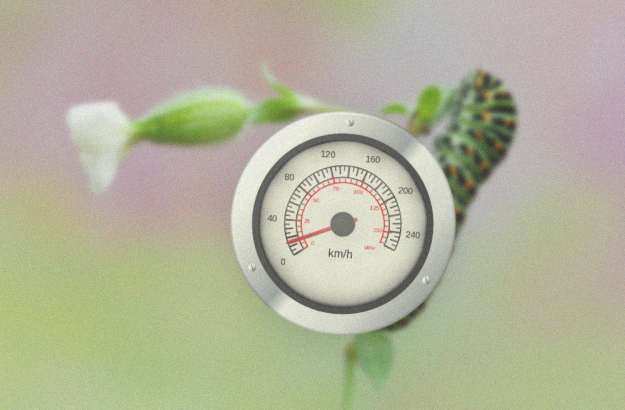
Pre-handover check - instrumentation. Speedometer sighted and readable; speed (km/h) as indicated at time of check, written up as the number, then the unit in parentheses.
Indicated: 15 (km/h)
